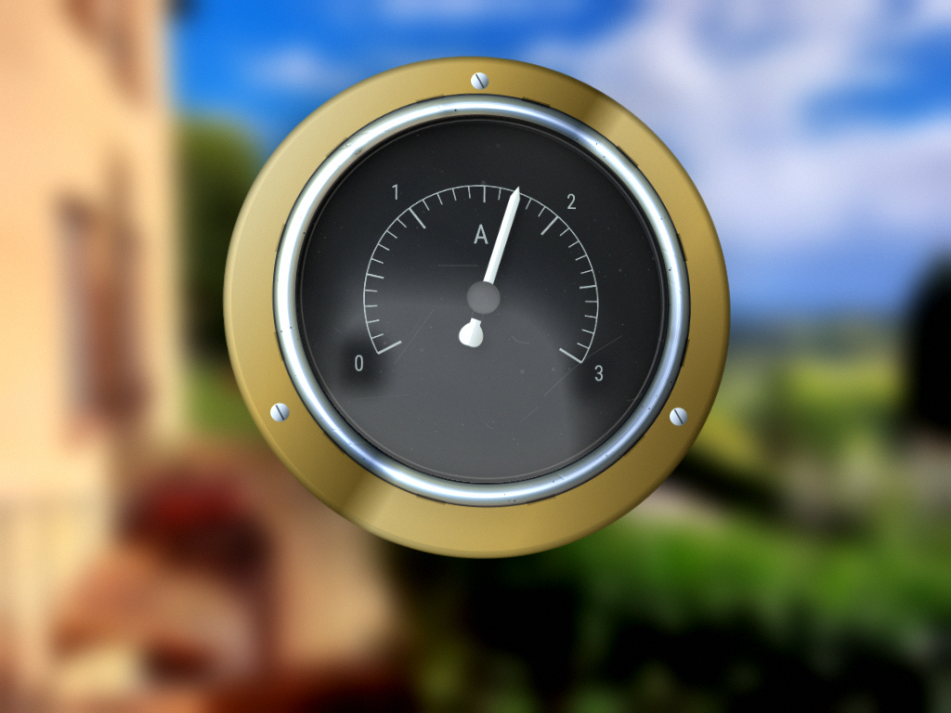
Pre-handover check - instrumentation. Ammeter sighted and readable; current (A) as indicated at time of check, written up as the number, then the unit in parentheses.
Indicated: 1.7 (A)
